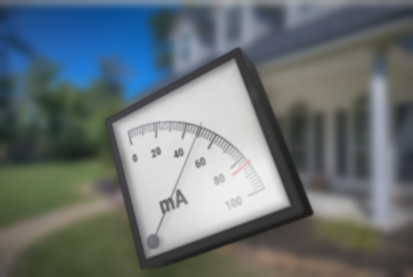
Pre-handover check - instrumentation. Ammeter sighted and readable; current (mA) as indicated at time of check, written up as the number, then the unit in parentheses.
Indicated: 50 (mA)
